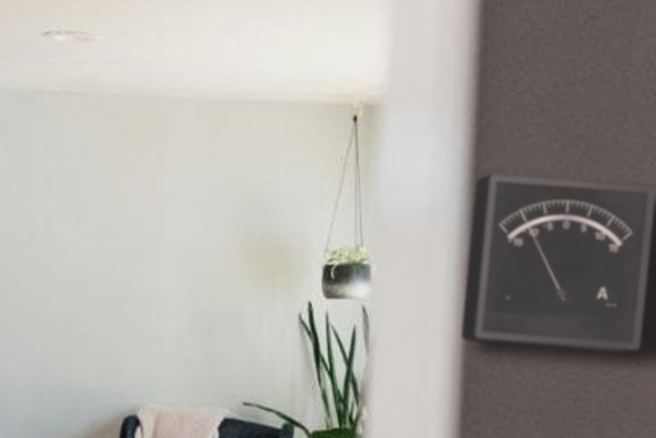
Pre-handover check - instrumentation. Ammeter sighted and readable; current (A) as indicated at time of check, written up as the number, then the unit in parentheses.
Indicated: -10 (A)
